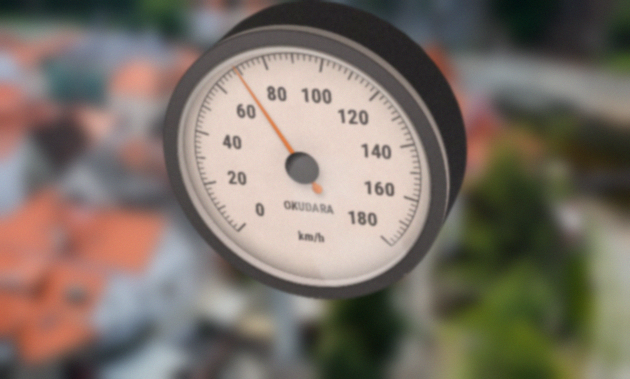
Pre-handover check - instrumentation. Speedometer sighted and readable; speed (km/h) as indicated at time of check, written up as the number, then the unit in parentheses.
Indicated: 70 (km/h)
